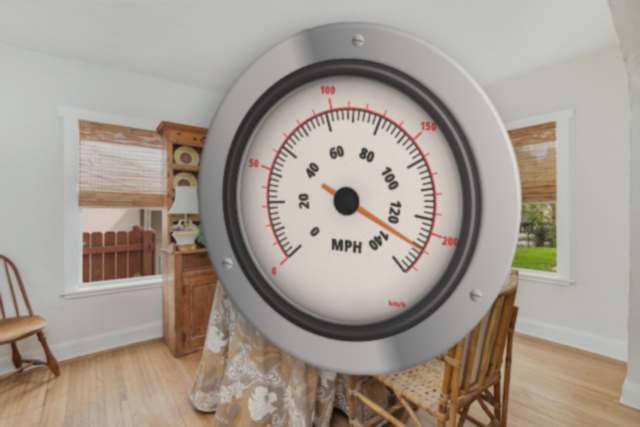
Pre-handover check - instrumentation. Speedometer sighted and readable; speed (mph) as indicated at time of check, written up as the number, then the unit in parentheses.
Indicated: 130 (mph)
